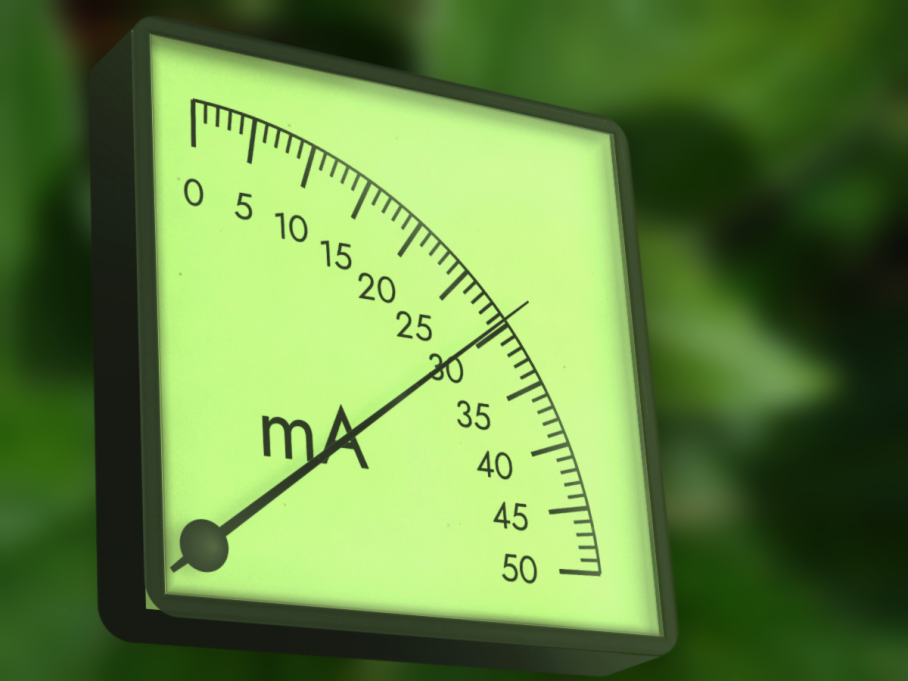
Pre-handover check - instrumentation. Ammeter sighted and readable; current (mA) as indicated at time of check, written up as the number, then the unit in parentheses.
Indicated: 29.5 (mA)
